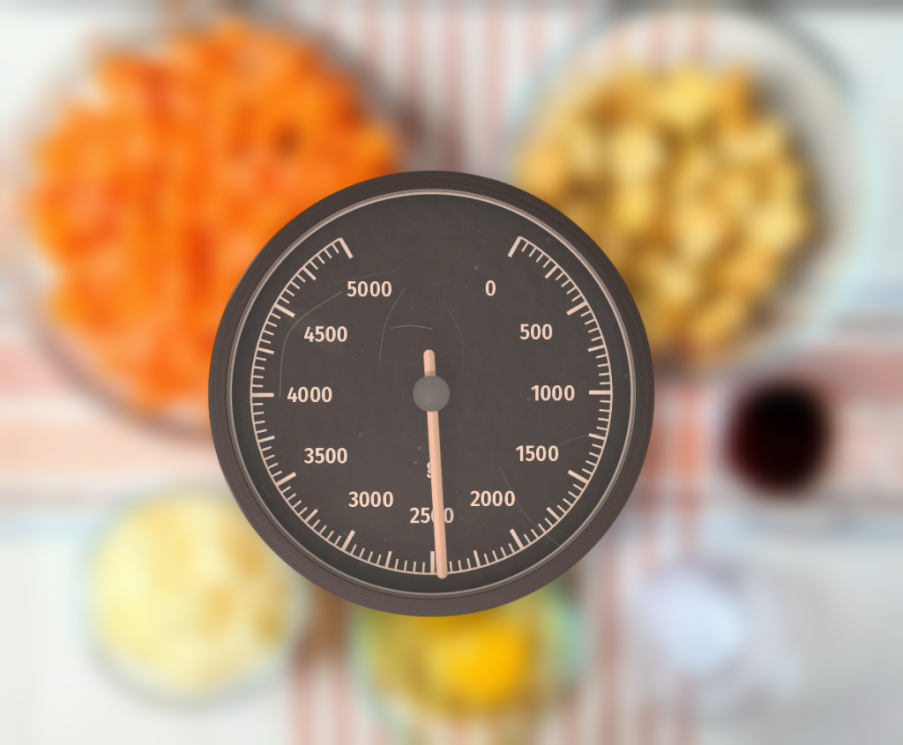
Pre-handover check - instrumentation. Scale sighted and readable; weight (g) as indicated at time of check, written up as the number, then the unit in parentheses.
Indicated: 2450 (g)
